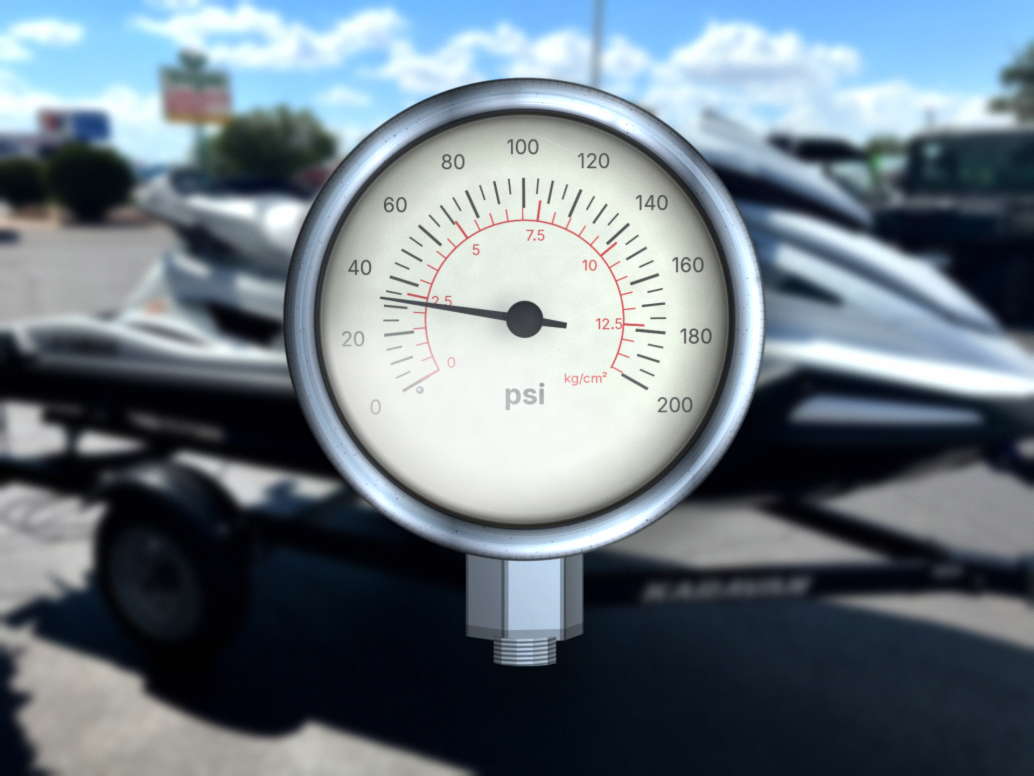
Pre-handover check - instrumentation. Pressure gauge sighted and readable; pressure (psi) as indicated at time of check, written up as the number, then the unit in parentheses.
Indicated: 32.5 (psi)
